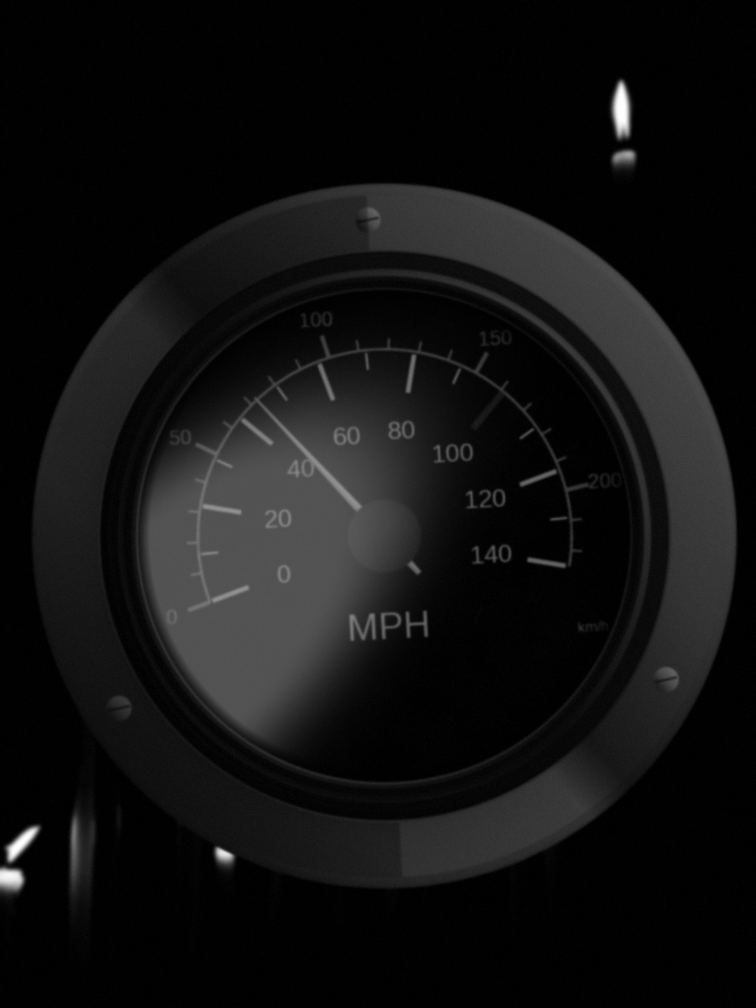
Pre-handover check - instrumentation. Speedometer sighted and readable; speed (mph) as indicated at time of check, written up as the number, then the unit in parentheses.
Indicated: 45 (mph)
